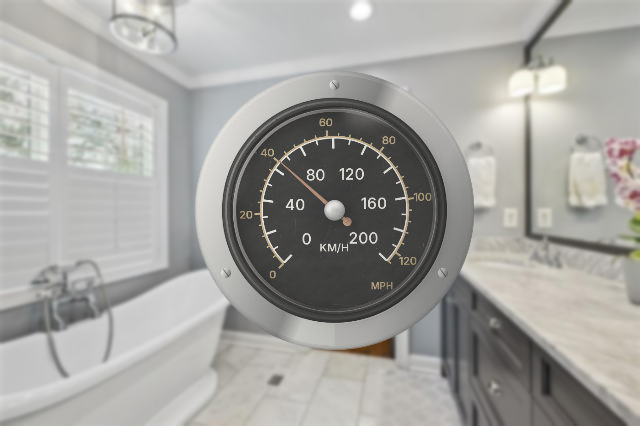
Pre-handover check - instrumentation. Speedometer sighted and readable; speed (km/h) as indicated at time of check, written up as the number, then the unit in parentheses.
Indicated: 65 (km/h)
